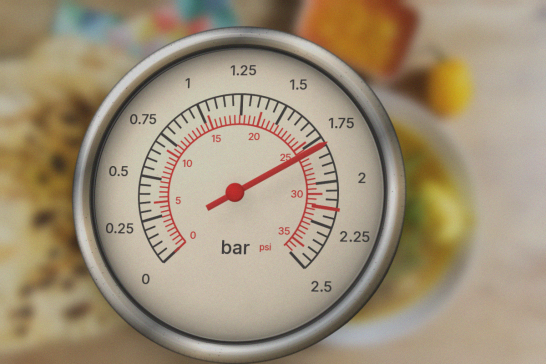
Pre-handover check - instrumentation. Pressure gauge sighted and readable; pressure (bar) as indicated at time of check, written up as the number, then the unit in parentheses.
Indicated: 1.8 (bar)
